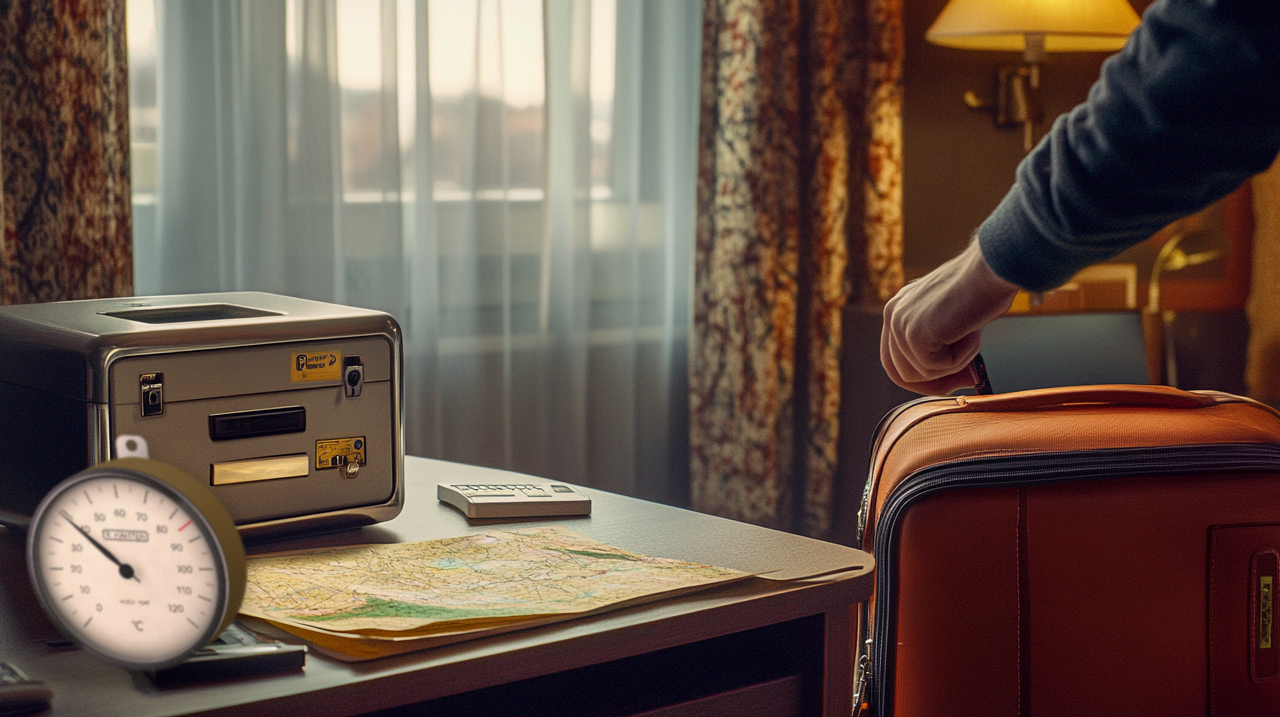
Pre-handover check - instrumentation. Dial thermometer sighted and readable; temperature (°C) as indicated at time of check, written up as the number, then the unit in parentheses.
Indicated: 40 (°C)
